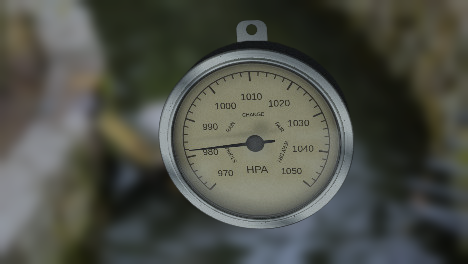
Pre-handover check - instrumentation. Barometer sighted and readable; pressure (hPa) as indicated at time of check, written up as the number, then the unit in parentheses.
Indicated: 982 (hPa)
